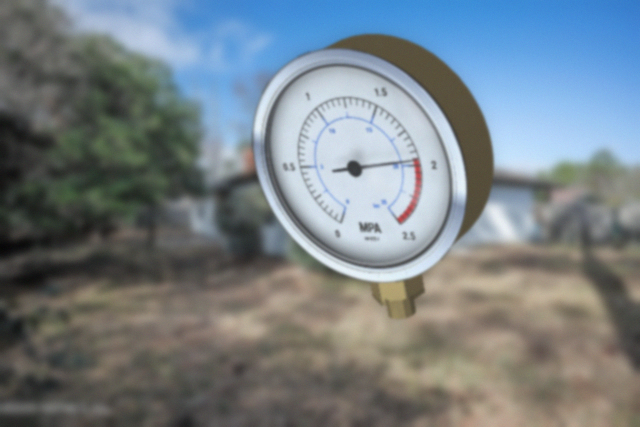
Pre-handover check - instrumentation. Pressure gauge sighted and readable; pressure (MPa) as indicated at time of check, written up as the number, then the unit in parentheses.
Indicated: 1.95 (MPa)
